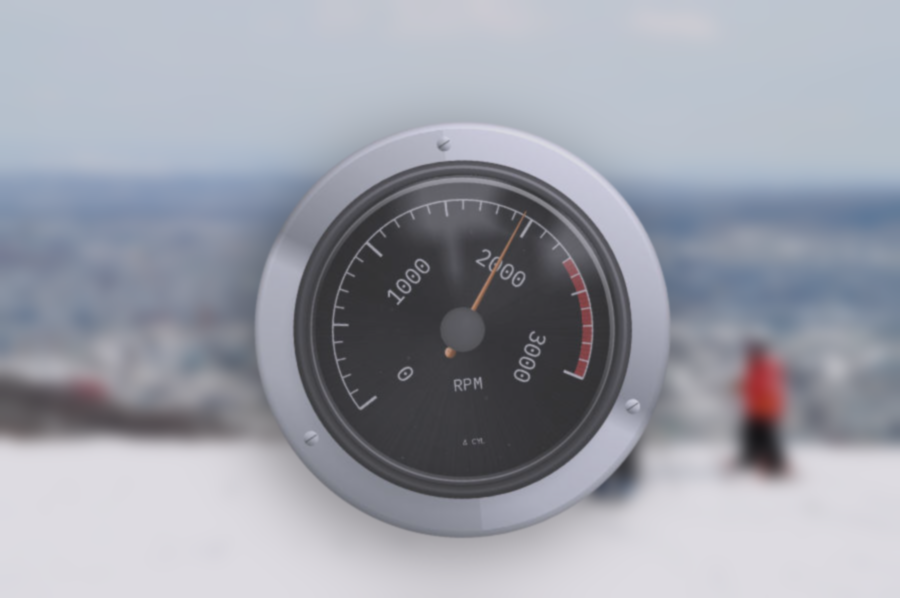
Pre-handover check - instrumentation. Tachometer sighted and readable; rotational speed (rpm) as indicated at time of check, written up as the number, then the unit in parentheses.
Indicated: 1950 (rpm)
